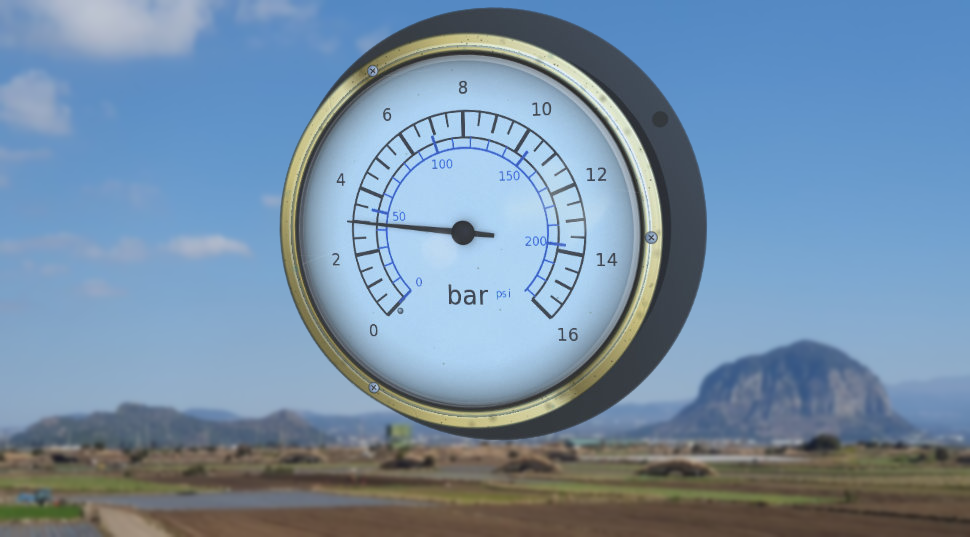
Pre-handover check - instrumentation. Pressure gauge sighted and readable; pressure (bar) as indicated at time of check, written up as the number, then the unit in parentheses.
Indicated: 3 (bar)
